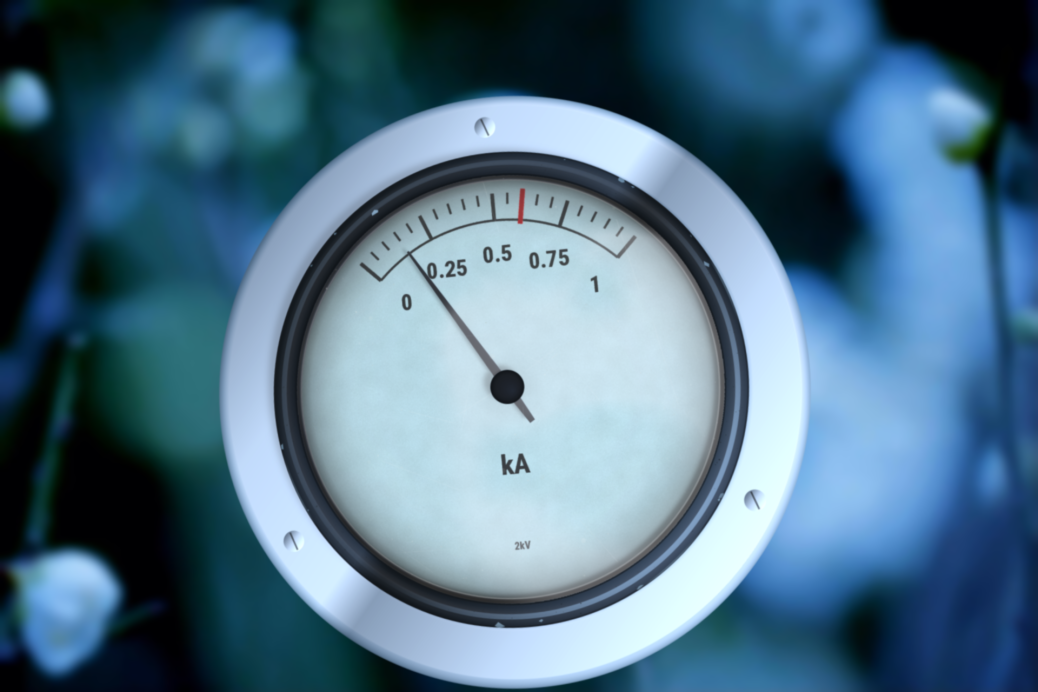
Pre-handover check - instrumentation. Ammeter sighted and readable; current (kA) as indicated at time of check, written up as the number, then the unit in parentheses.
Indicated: 0.15 (kA)
